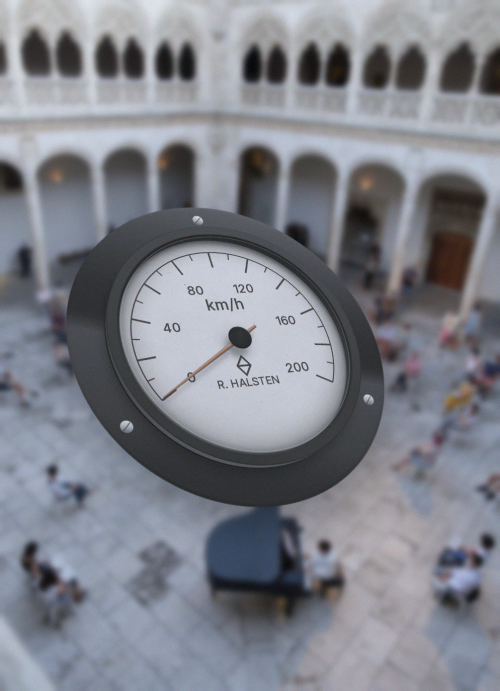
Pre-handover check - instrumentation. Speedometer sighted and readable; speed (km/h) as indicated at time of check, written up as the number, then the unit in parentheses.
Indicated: 0 (km/h)
